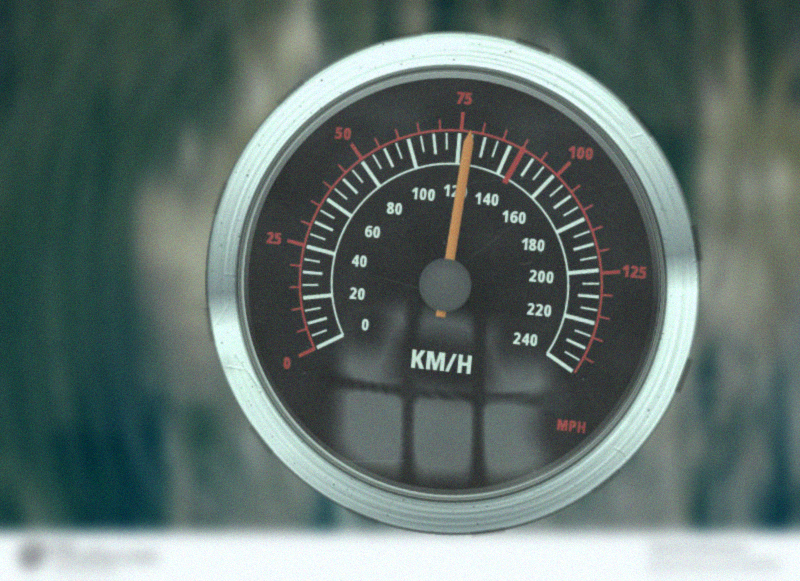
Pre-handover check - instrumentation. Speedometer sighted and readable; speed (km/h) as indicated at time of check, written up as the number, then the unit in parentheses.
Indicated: 125 (km/h)
